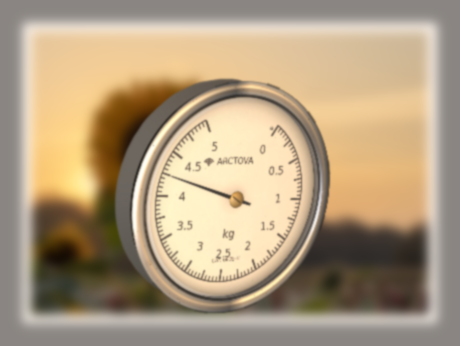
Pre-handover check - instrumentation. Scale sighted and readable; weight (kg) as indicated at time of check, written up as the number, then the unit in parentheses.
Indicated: 4.25 (kg)
